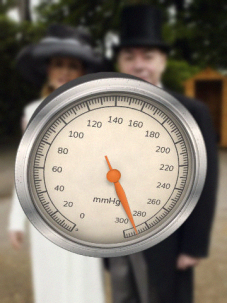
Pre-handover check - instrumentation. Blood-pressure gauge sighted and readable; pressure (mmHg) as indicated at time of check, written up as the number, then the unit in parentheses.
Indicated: 290 (mmHg)
